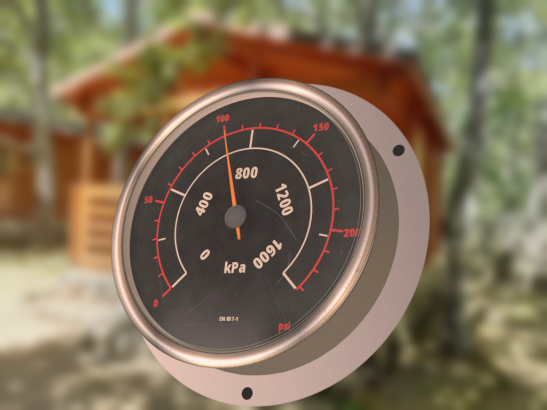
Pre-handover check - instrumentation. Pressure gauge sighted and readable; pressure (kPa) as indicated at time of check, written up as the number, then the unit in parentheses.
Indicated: 700 (kPa)
